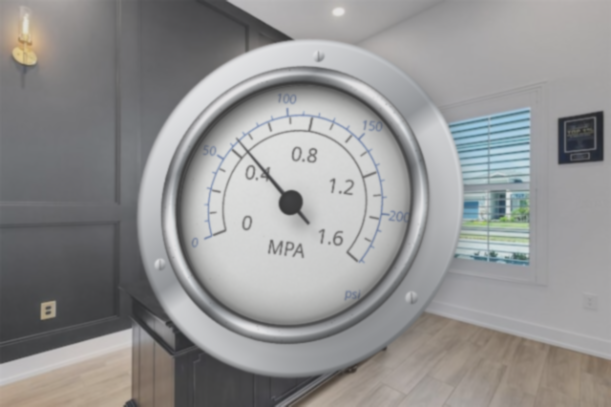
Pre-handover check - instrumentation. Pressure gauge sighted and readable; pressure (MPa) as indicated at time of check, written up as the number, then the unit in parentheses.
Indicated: 0.45 (MPa)
